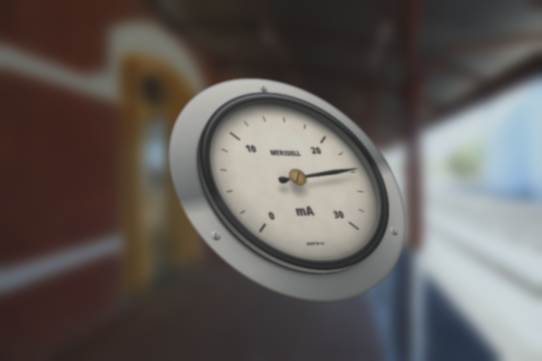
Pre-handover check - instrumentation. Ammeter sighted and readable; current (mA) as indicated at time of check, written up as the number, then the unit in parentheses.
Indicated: 24 (mA)
